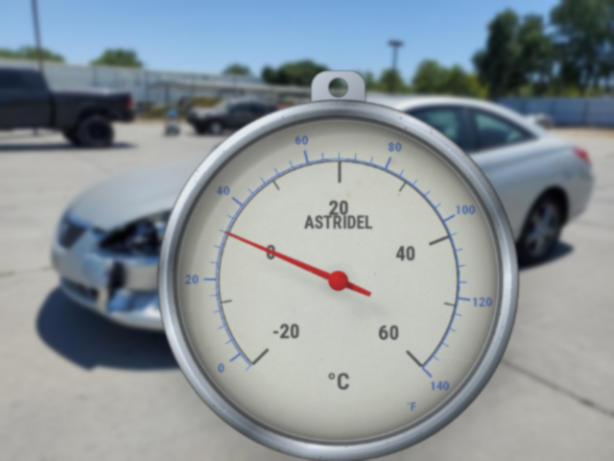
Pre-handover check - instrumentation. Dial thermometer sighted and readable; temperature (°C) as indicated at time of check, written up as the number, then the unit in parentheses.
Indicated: 0 (°C)
